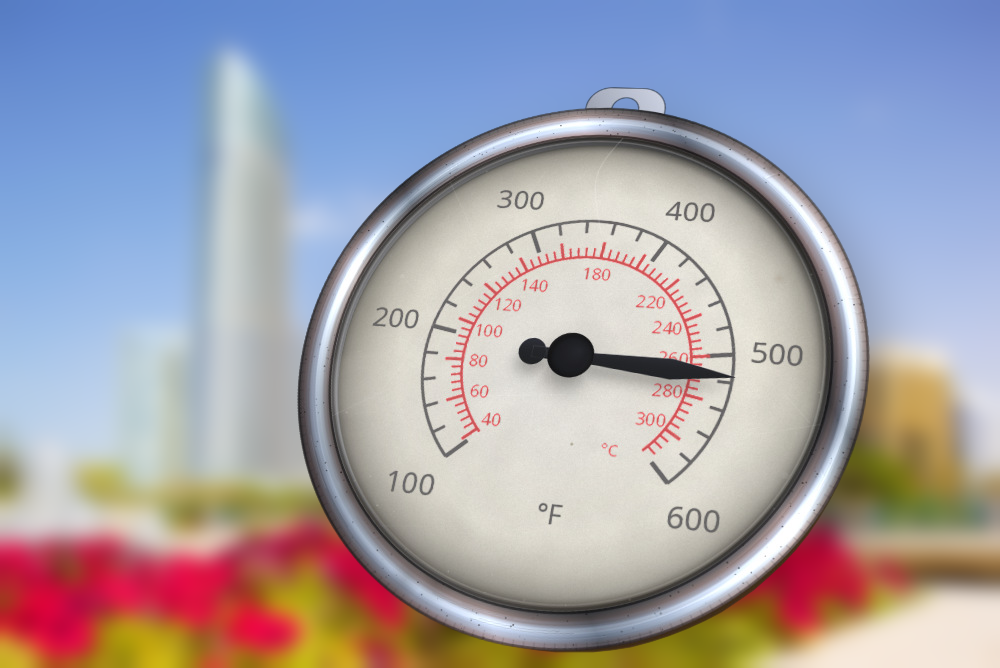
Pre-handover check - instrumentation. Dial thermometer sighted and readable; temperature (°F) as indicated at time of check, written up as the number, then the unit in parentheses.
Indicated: 520 (°F)
